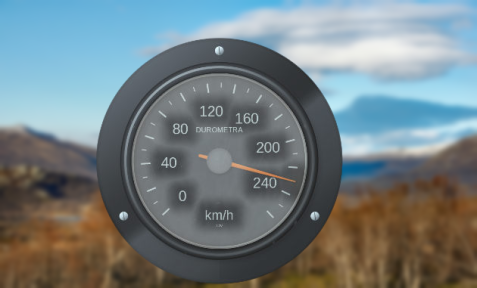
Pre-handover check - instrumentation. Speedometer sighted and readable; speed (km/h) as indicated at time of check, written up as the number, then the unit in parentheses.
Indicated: 230 (km/h)
